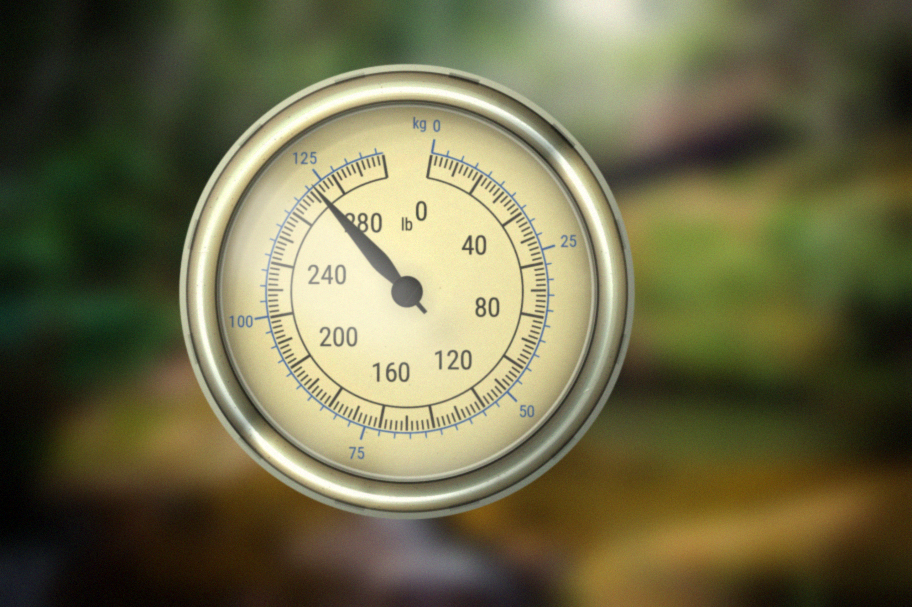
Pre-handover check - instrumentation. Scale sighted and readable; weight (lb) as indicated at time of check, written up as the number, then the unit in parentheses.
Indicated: 272 (lb)
